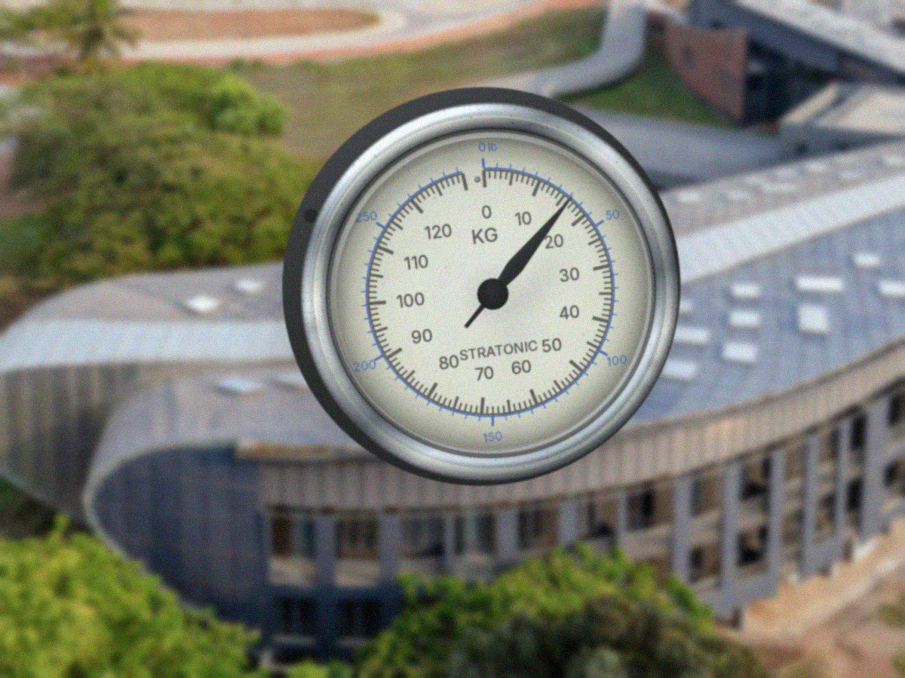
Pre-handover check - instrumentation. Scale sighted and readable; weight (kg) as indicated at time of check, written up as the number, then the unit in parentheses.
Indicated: 16 (kg)
